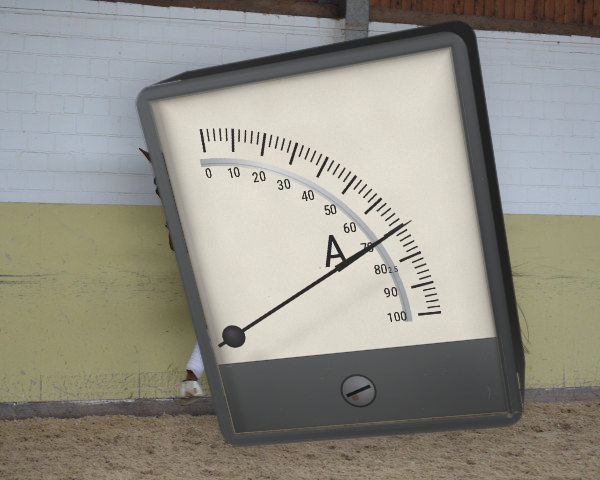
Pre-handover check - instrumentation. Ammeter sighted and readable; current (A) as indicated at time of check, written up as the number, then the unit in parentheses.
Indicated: 70 (A)
